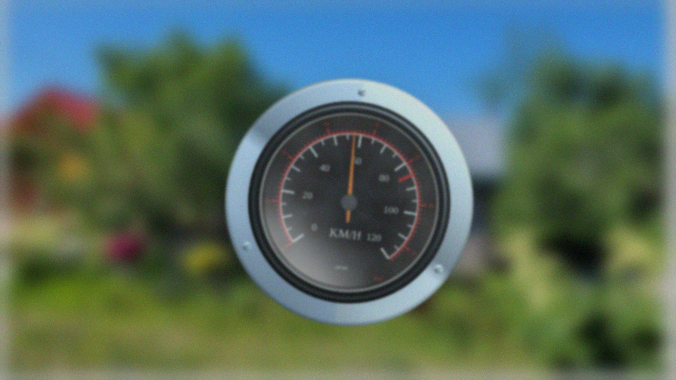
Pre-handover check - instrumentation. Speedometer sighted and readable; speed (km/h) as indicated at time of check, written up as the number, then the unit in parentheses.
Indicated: 57.5 (km/h)
